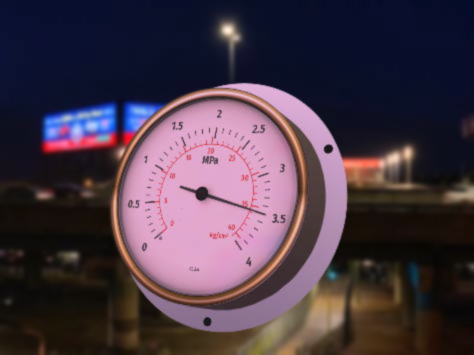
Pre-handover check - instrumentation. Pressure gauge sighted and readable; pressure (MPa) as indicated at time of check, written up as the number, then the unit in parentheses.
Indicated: 3.5 (MPa)
